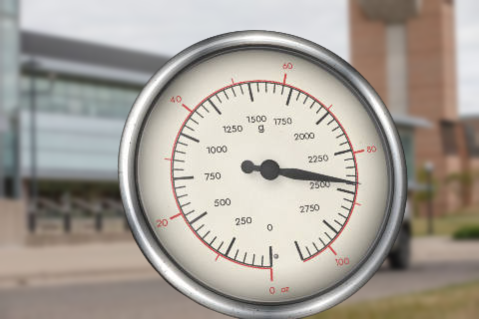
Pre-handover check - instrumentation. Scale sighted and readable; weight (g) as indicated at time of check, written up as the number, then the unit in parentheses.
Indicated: 2450 (g)
